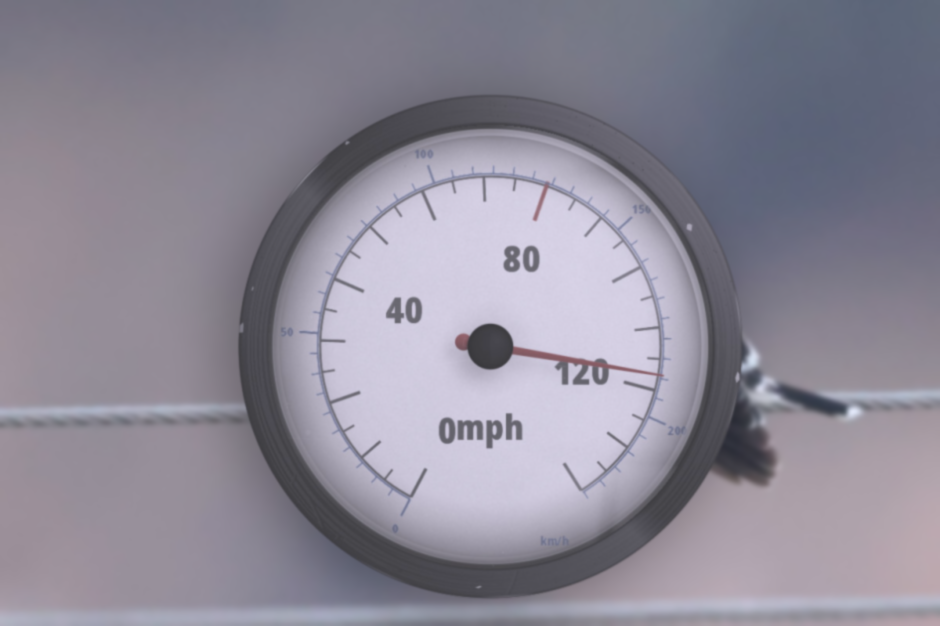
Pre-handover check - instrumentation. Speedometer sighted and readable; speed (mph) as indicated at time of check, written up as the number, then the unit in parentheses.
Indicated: 117.5 (mph)
